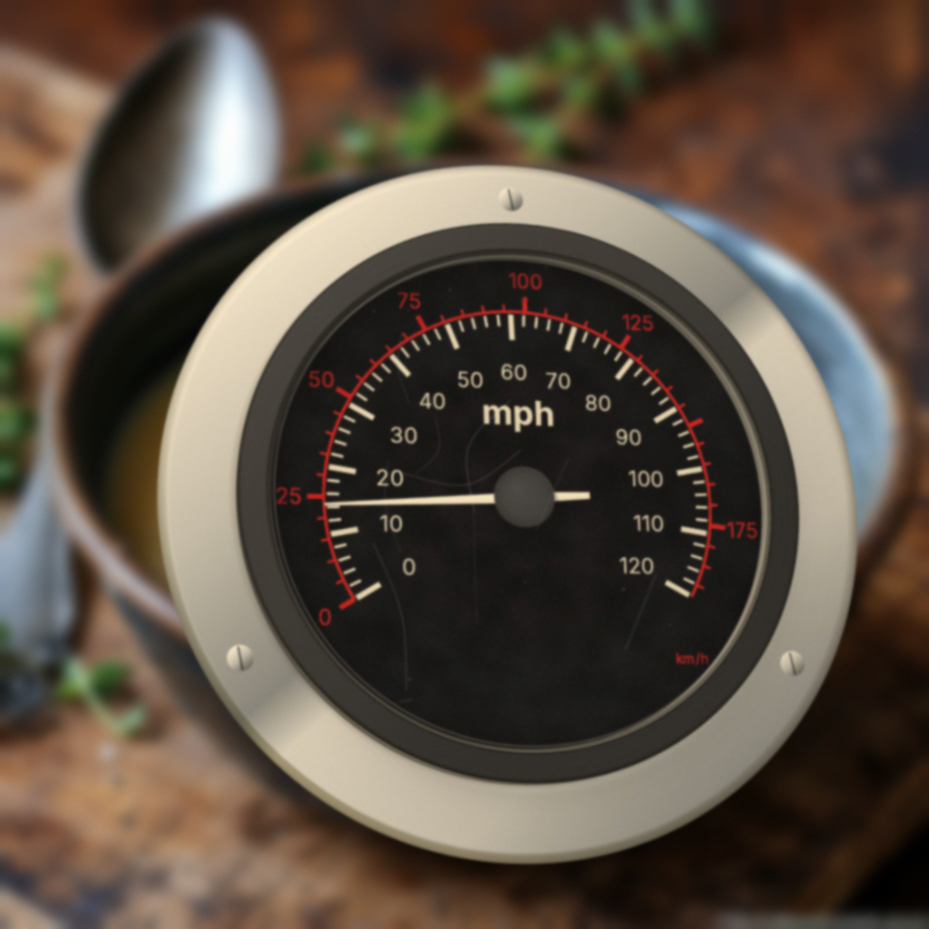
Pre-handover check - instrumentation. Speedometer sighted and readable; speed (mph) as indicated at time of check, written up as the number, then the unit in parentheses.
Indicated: 14 (mph)
